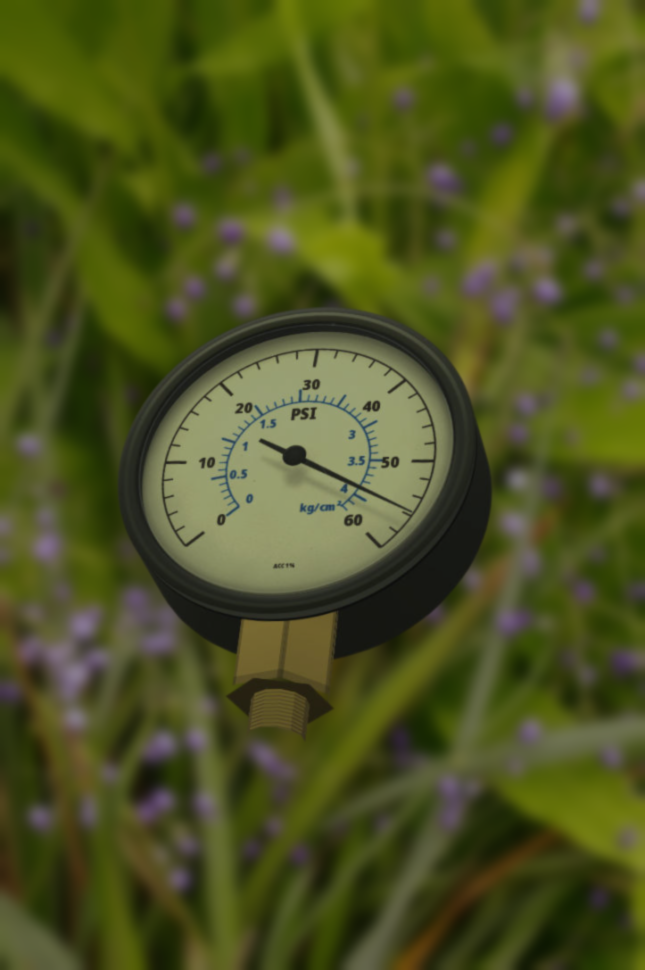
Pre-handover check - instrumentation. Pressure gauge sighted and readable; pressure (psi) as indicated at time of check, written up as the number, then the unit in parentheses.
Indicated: 56 (psi)
